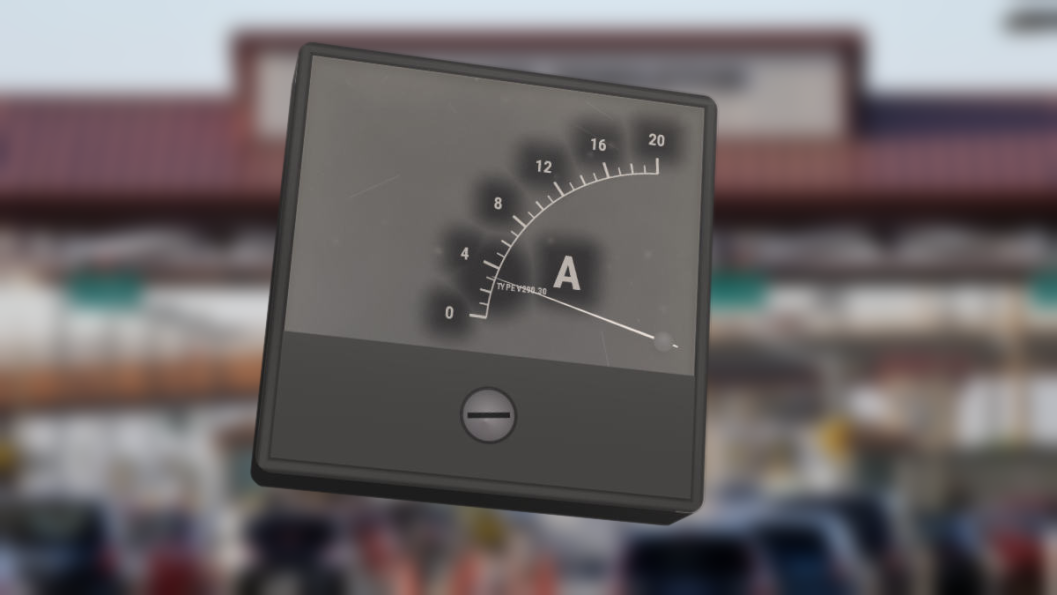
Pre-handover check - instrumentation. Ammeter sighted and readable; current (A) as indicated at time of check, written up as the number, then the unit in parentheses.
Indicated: 3 (A)
